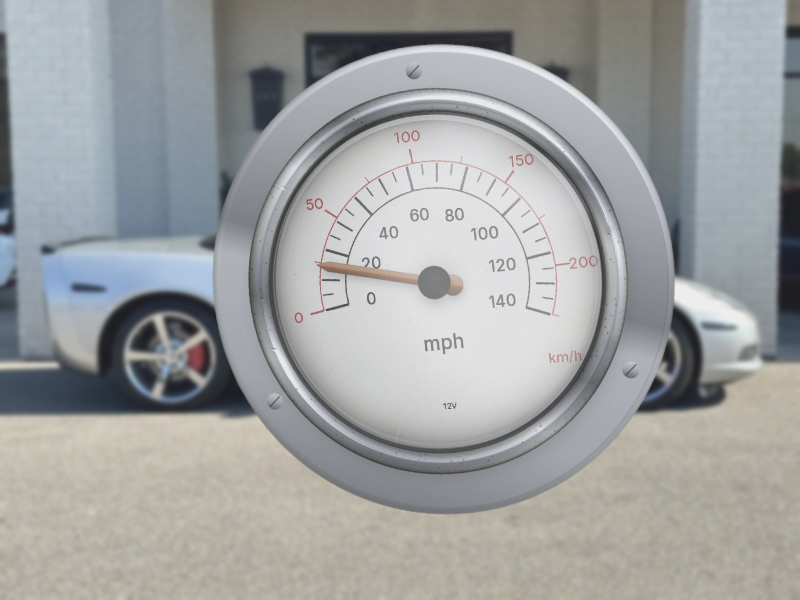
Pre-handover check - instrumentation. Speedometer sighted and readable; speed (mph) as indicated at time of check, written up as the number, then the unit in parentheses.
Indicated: 15 (mph)
